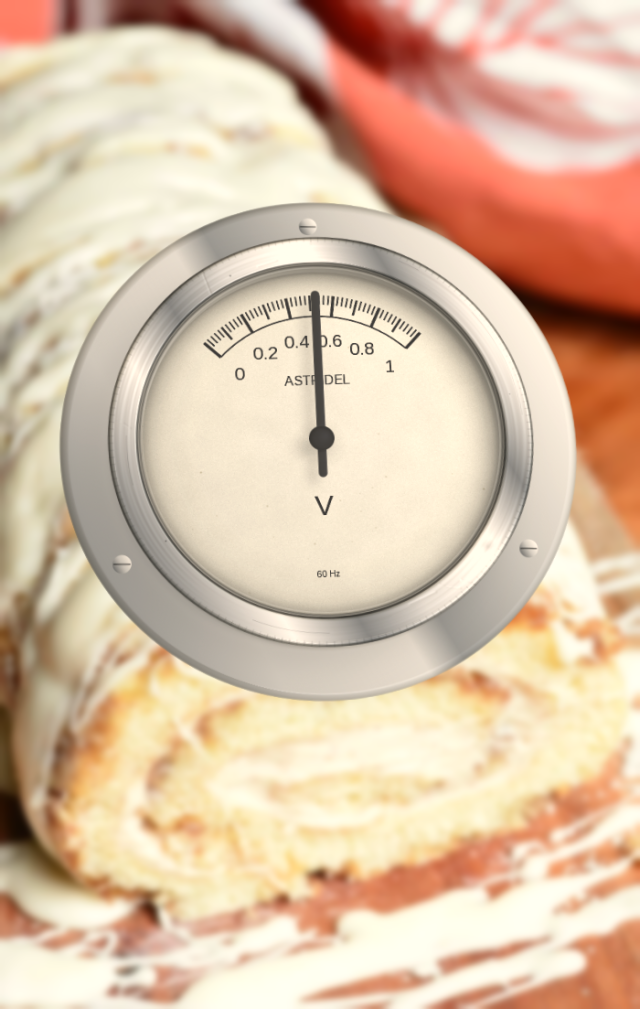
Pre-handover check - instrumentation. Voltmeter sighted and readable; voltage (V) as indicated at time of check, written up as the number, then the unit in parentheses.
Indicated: 0.52 (V)
